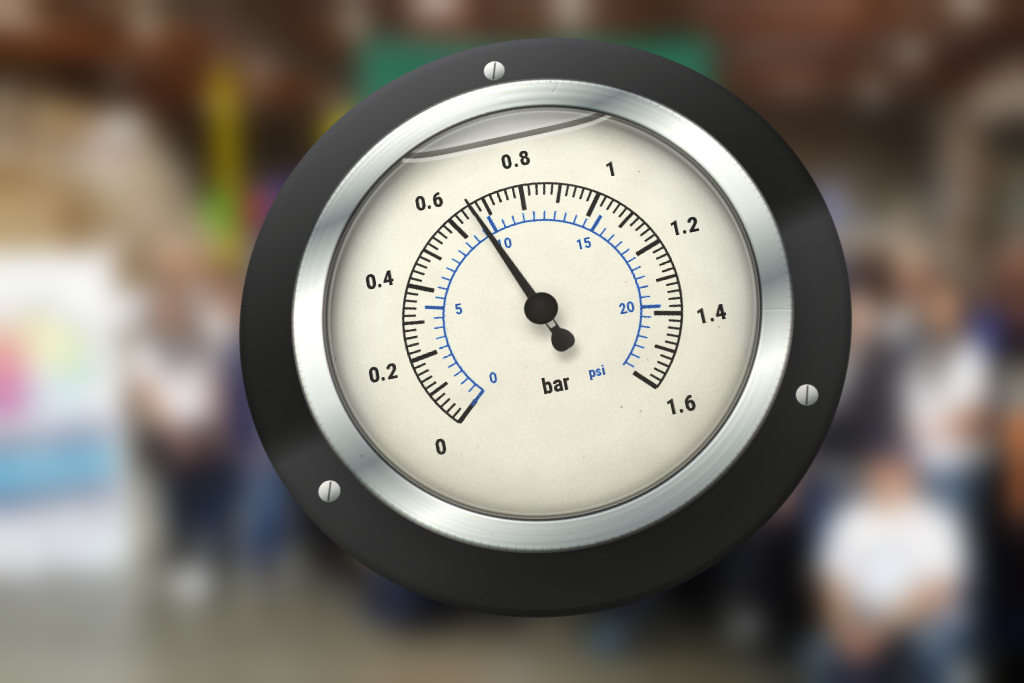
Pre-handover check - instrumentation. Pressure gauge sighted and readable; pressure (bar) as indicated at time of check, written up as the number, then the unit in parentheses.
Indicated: 0.66 (bar)
